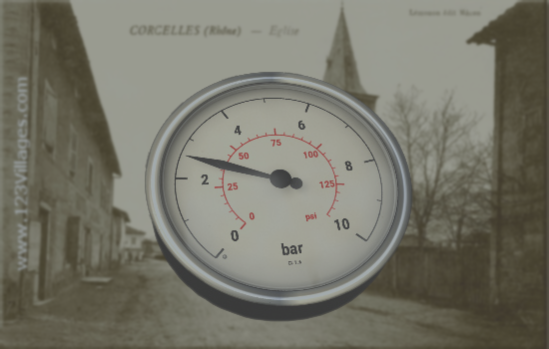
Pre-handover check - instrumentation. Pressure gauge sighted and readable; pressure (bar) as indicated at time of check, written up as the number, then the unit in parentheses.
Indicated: 2.5 (bar)
